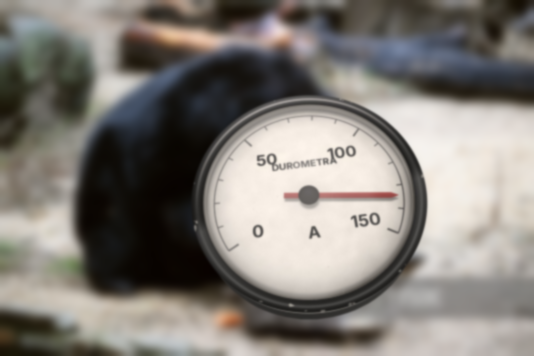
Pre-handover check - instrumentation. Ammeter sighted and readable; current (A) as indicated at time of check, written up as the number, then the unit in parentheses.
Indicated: 135 (A)
